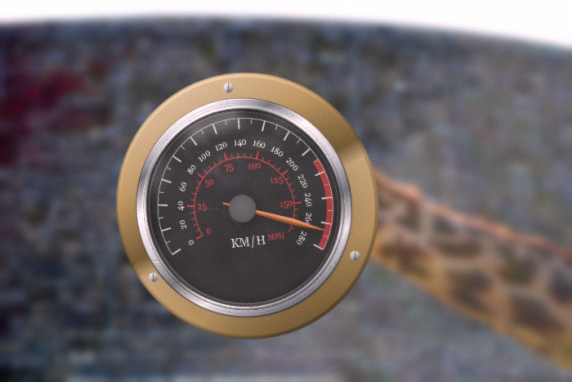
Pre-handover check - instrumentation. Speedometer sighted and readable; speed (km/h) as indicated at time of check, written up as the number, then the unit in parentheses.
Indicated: 265 (km/h)
